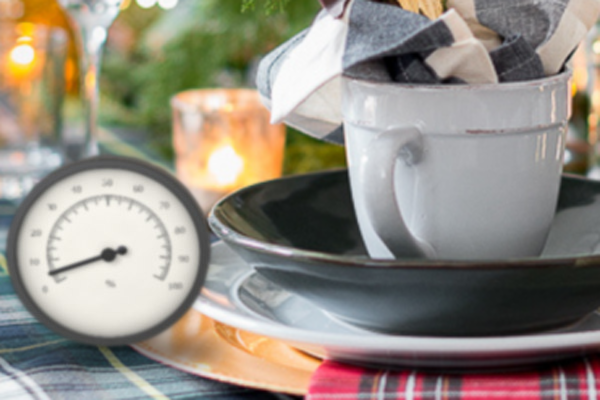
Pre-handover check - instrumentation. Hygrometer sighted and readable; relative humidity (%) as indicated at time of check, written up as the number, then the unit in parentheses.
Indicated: 5 (%)
